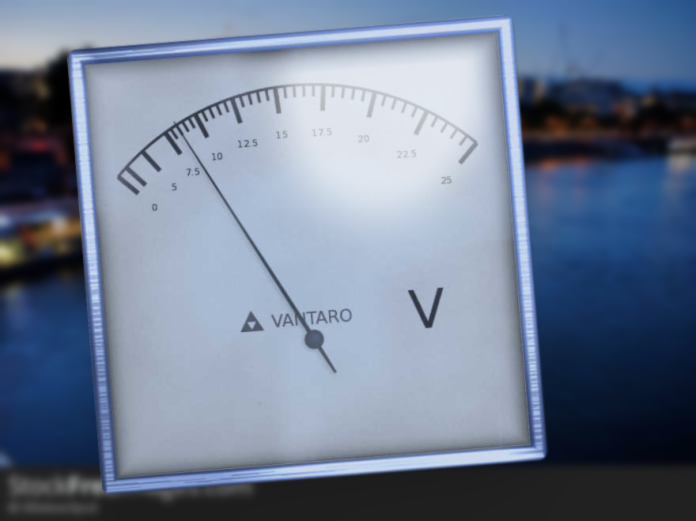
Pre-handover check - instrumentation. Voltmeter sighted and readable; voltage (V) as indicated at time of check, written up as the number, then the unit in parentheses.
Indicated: 8.5 (V)
